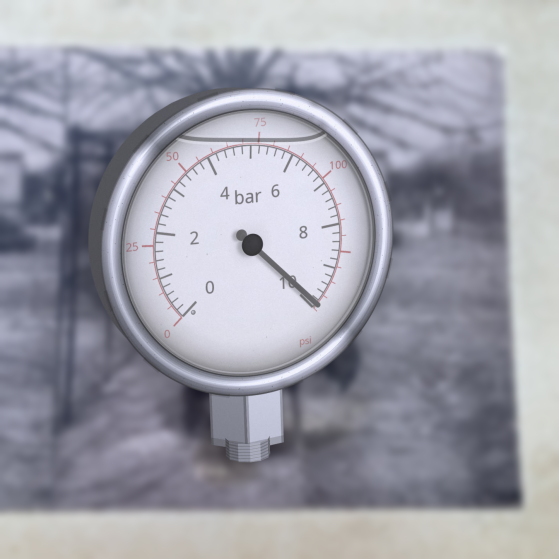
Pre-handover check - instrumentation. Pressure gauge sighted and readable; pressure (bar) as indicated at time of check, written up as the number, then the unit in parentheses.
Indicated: 9.9 (bar)
